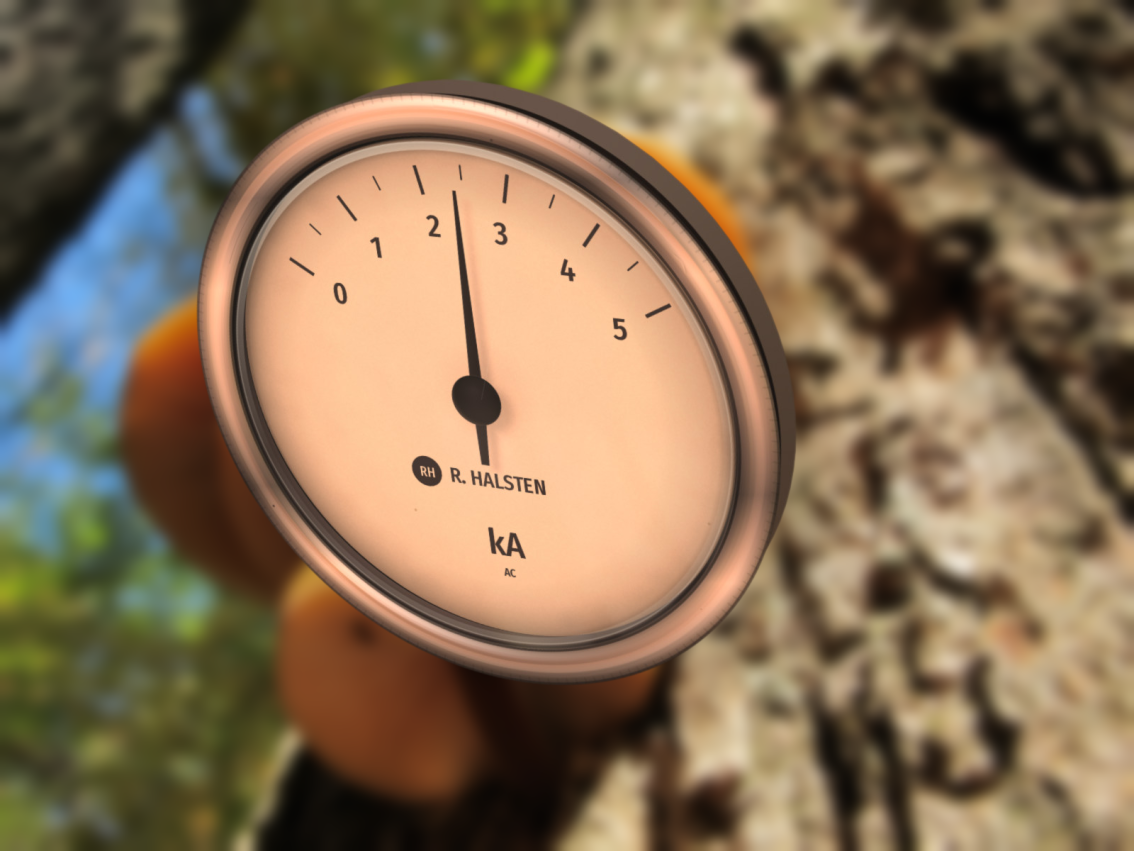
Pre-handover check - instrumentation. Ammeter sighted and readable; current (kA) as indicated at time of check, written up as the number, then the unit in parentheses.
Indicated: 2.5 (kA)
